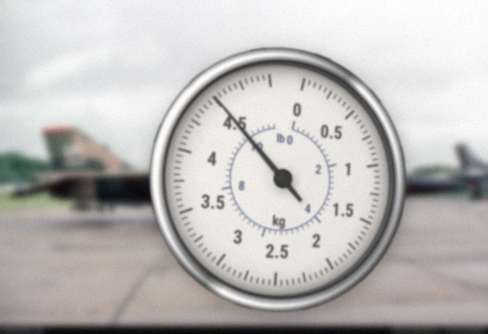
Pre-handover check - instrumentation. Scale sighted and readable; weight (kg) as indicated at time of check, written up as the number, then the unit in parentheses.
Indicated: 4.5 (kg)
